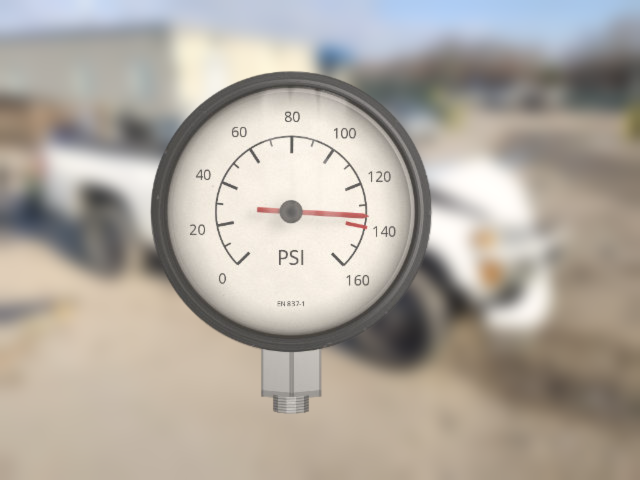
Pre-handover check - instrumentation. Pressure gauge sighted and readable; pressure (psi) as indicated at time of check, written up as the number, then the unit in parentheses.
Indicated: 135 (psi)
